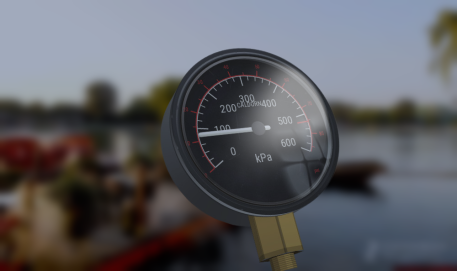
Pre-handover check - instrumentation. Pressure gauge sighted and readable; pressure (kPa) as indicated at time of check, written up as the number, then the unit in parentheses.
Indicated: 80 (kPa)
